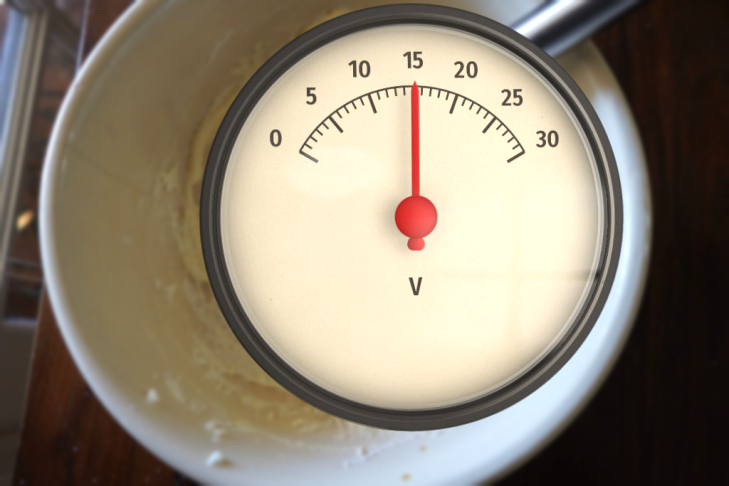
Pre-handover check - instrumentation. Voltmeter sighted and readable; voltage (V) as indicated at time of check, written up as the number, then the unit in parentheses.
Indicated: 15 (V)
